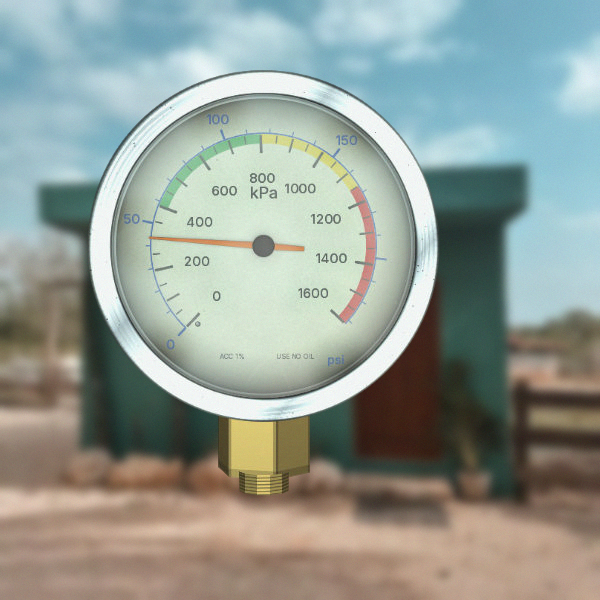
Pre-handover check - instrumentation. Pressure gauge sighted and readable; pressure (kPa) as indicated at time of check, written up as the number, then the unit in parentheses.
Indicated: 300 (kPa)
